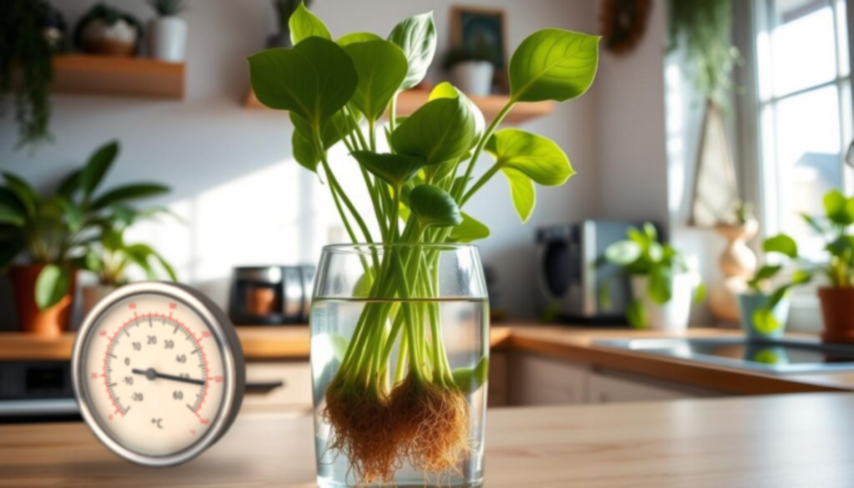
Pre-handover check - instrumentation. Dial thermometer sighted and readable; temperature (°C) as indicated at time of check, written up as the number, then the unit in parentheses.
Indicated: 50 (°C)
